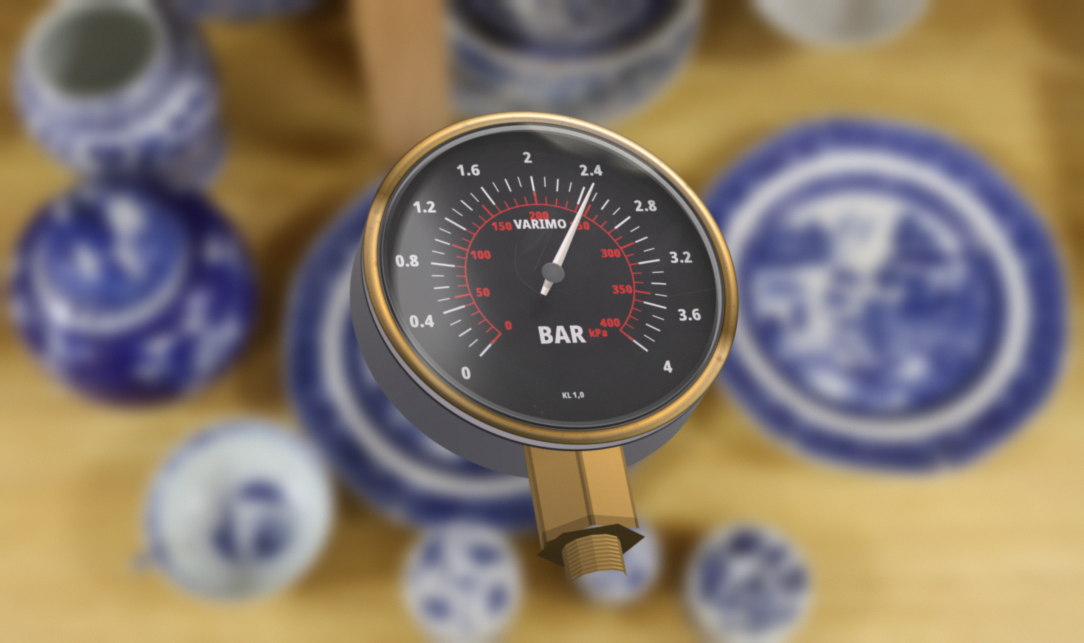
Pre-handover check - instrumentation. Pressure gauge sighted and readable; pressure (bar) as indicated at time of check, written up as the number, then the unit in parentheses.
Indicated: 2.45 (bar)
